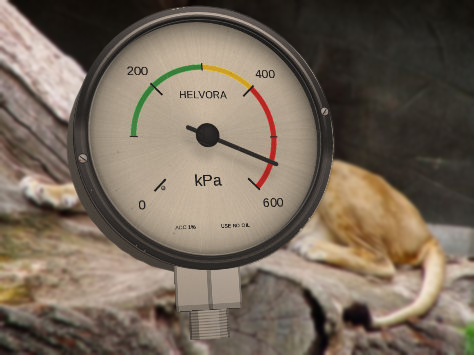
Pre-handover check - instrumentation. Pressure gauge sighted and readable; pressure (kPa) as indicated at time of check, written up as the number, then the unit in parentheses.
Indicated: 550 (kPa)
